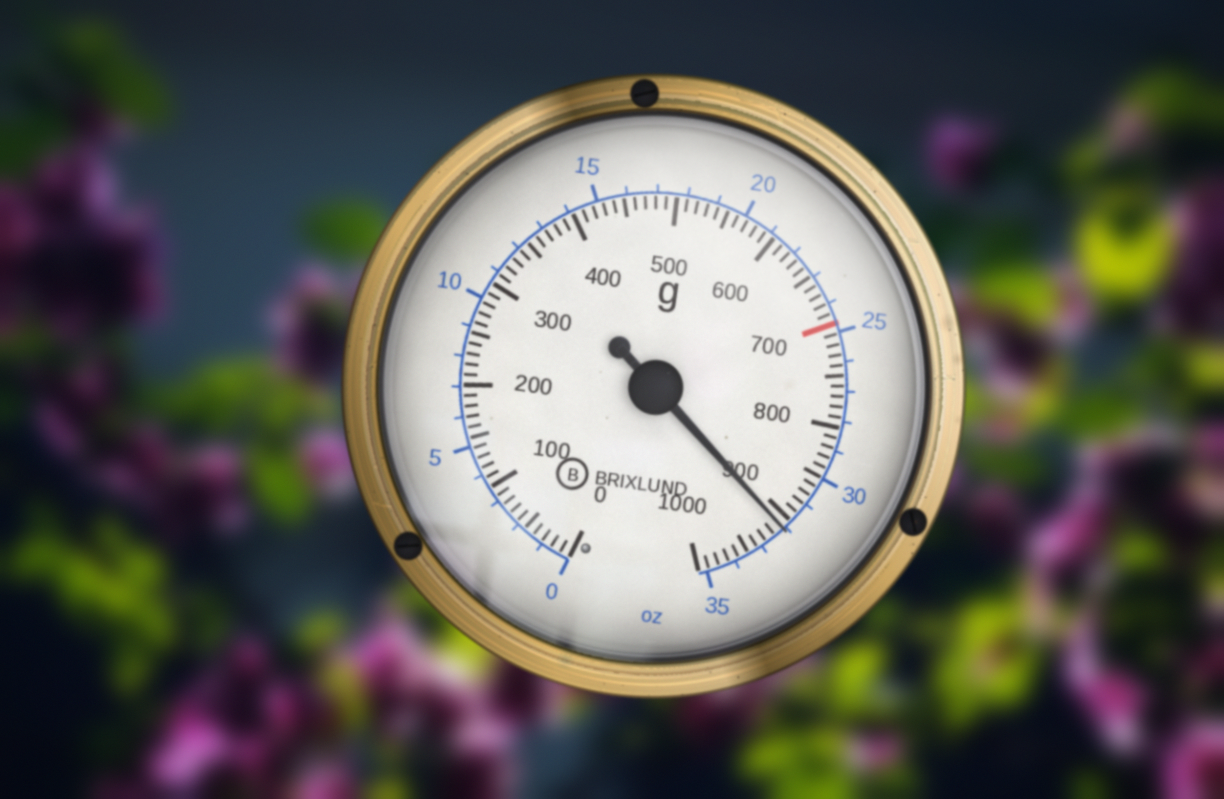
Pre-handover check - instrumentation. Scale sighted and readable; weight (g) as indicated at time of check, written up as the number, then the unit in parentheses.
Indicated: 910 (g)
